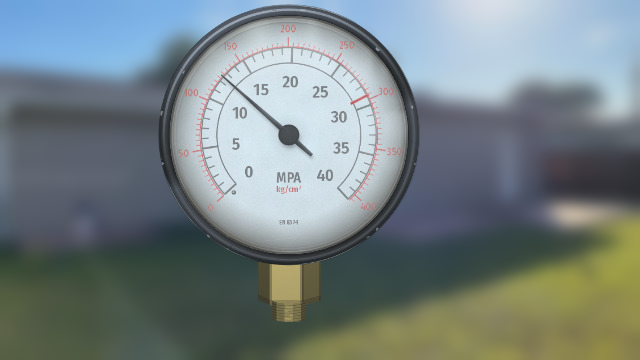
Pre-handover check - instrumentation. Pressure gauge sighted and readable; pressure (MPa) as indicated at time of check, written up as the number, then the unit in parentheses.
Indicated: 12.5 (MPa)
